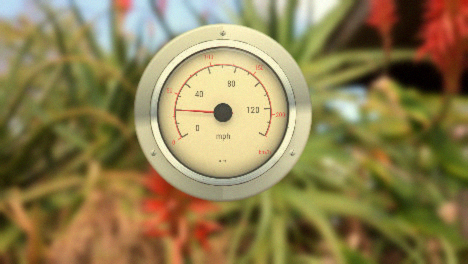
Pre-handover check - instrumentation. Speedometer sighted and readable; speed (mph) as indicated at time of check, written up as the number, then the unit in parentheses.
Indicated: 20 (mph)
